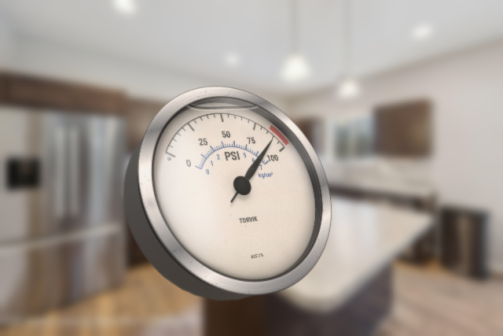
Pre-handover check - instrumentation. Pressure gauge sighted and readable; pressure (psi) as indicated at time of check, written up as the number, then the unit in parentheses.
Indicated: 90 (psi)
